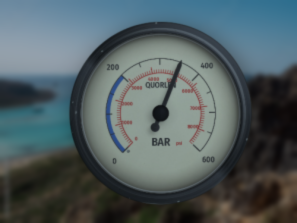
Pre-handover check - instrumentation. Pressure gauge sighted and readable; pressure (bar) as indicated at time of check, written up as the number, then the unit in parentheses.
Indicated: 350 (bar)
